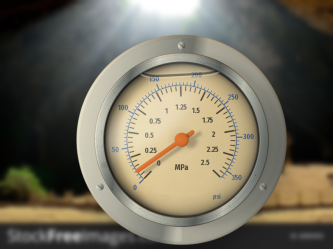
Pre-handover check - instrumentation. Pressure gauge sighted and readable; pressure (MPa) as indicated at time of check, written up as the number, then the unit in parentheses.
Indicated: 0.1 (MPa)
